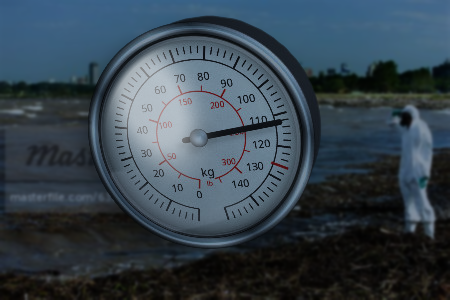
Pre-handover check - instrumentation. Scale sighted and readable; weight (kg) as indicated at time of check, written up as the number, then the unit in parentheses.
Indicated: 112 (kg)
